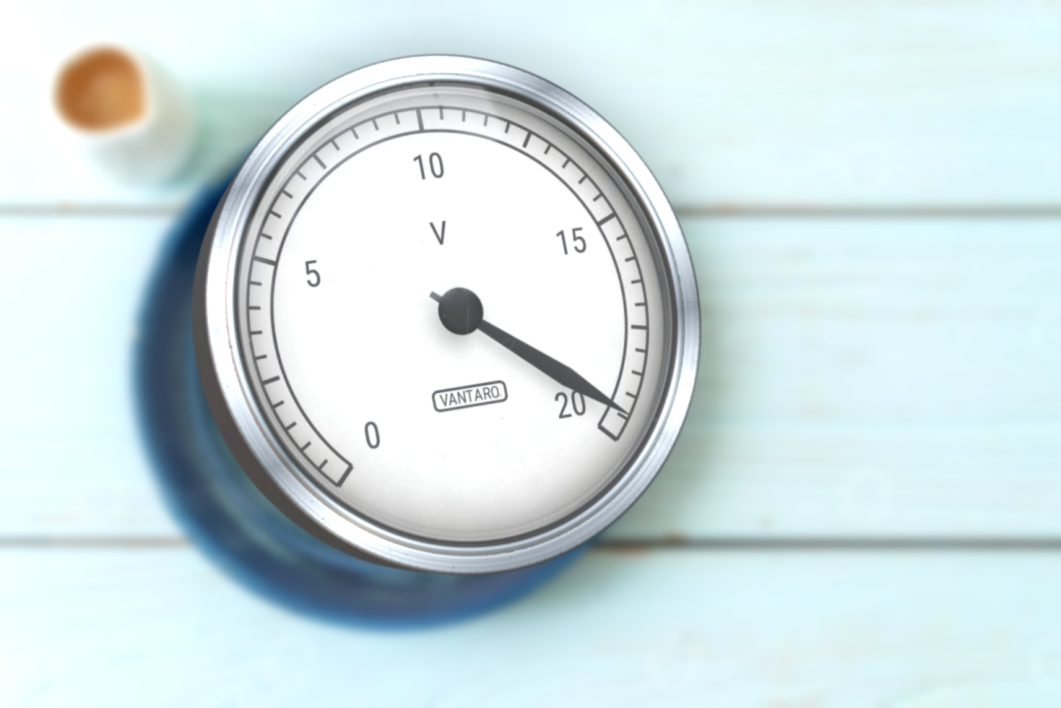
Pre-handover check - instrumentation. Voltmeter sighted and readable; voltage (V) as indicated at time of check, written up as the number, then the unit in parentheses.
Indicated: 19.5 (V)
